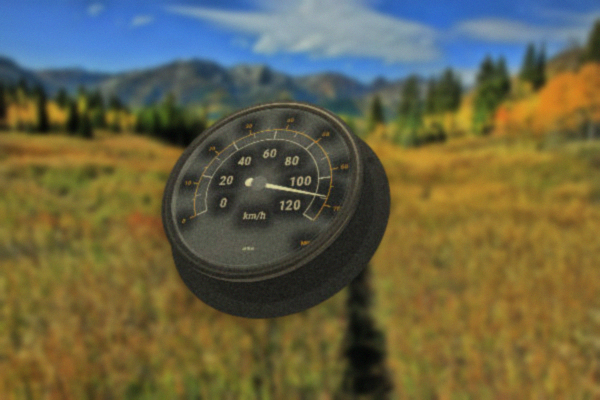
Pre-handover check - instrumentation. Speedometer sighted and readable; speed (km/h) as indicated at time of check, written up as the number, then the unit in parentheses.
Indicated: 110 (km/h)
